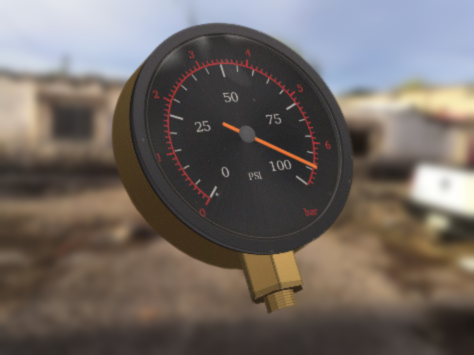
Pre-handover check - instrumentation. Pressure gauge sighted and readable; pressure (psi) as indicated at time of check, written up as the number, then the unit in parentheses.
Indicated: 95 (psi)
